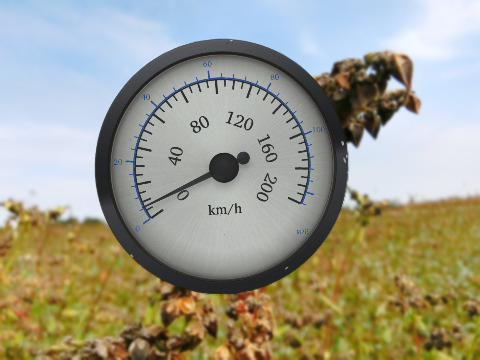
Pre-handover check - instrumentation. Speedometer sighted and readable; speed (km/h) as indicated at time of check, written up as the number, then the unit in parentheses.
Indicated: 7.5 (km/h)
